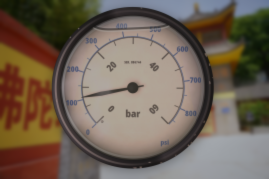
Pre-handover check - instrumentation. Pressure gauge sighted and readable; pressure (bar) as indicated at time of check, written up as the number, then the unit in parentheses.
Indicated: 7.5 (bar)
